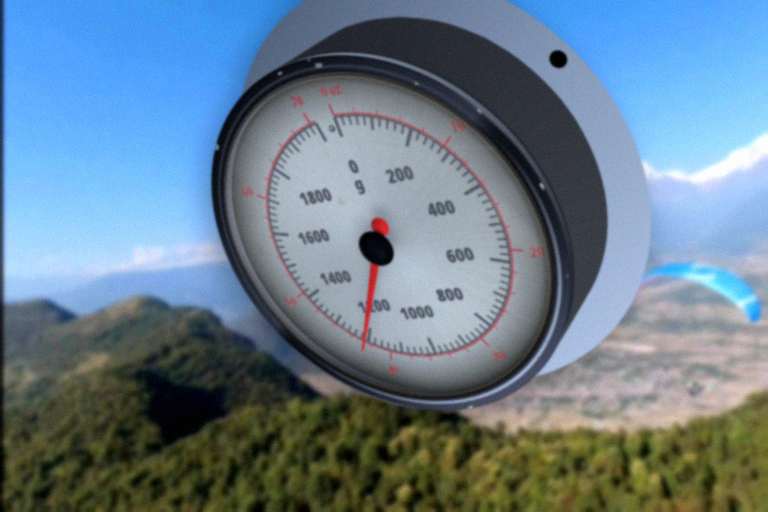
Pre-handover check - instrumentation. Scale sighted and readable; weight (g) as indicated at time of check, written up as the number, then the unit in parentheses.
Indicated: 1200 (g)
